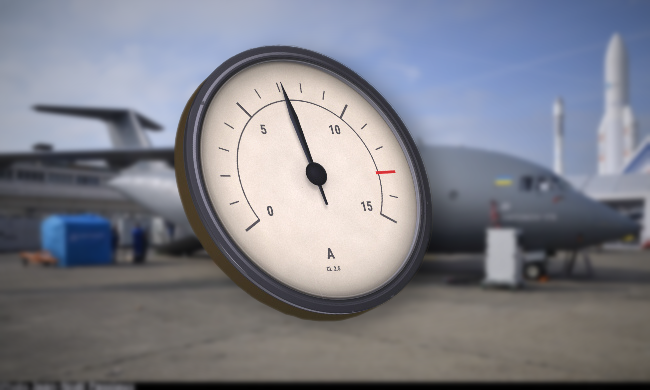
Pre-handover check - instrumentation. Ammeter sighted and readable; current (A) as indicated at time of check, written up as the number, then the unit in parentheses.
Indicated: 7 (A)
